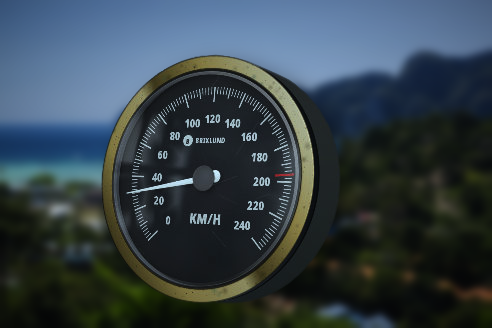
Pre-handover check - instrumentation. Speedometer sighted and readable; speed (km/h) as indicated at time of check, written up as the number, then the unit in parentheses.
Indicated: 30 (km/h)
